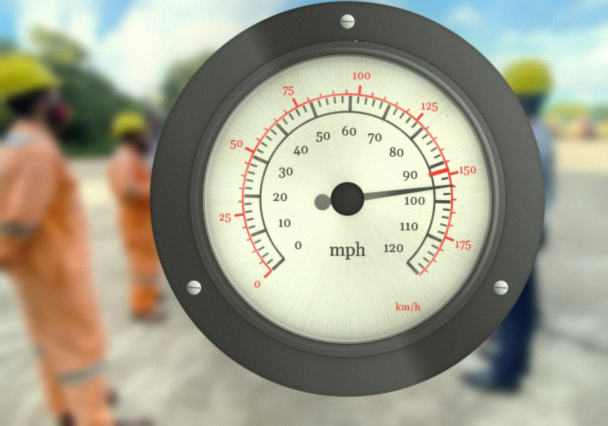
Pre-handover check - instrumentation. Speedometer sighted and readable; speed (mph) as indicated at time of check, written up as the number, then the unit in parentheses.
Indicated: 96 (mph)
